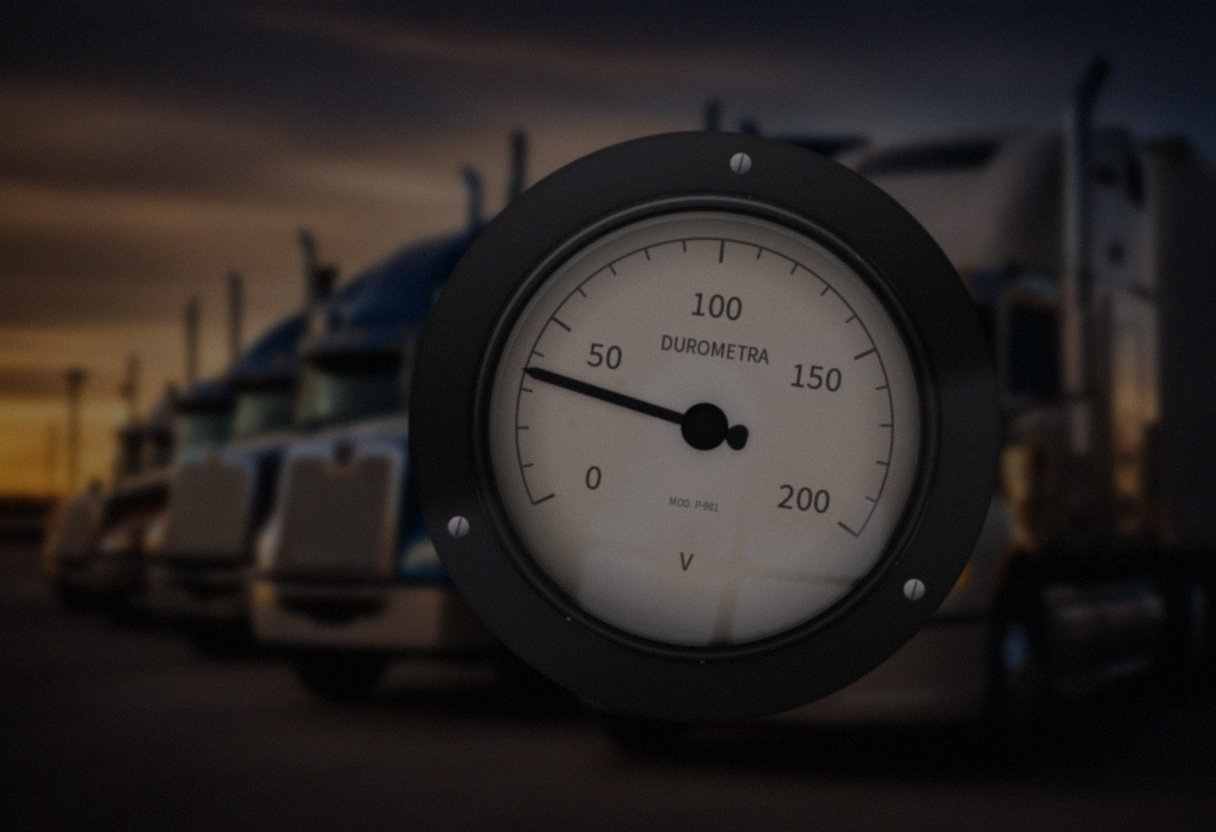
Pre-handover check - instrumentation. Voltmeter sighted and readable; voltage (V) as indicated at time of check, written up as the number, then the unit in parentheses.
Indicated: 35 (V)
